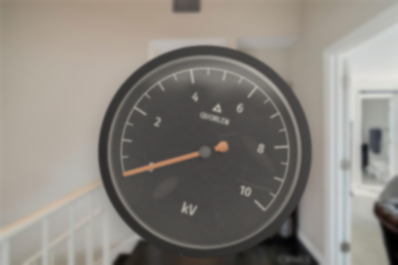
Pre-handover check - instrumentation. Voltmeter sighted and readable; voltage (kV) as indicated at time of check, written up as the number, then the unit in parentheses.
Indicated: 0 (kV)
